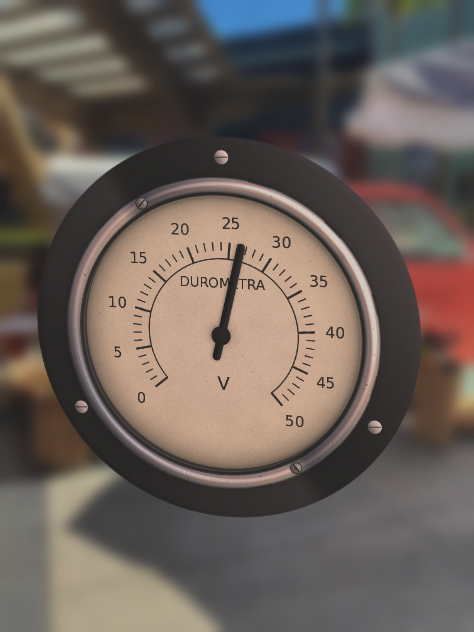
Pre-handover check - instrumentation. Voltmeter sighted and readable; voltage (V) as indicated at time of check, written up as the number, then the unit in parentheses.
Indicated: 26.5 (V)
